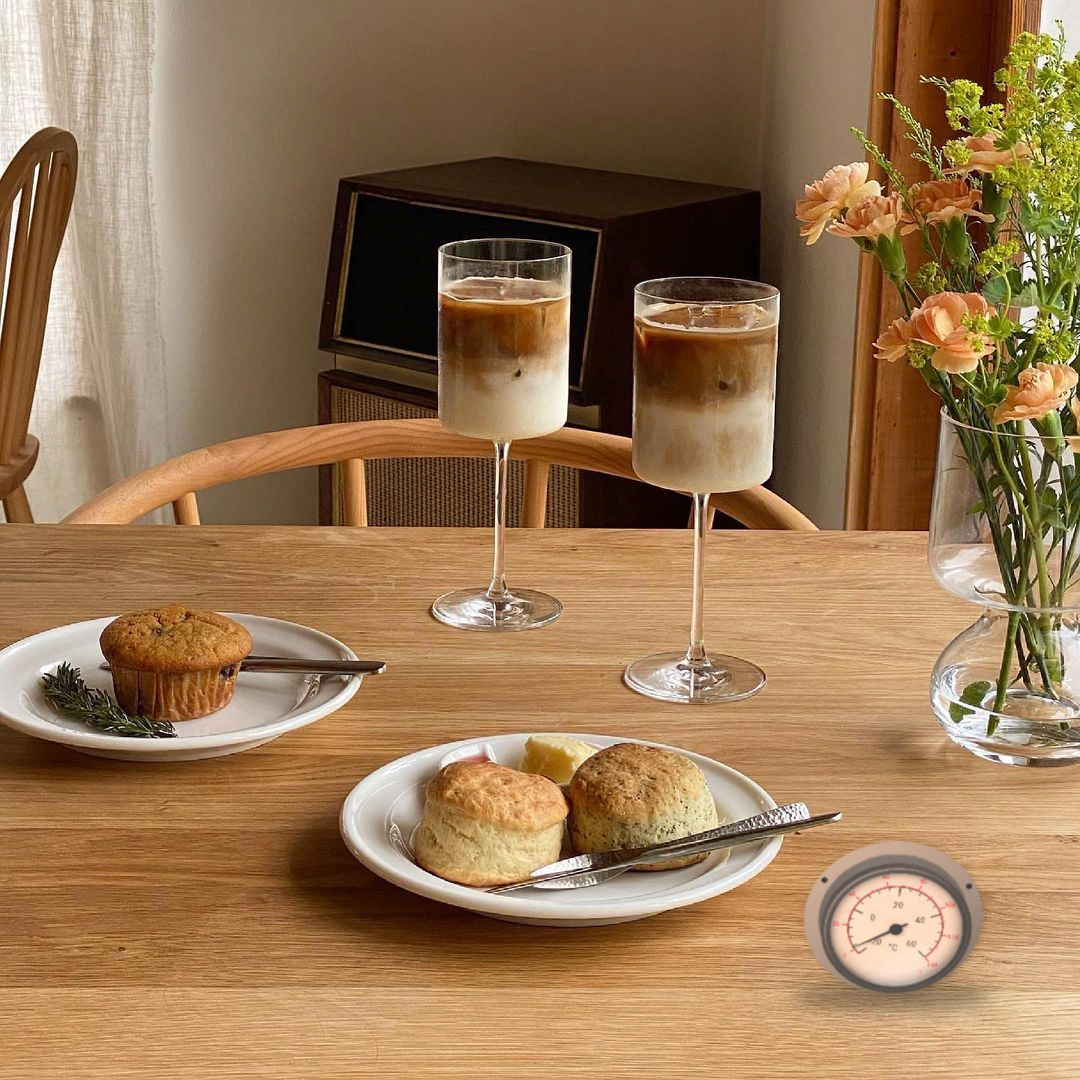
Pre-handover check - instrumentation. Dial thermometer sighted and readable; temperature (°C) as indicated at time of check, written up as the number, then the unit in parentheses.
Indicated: -16 (°C)
